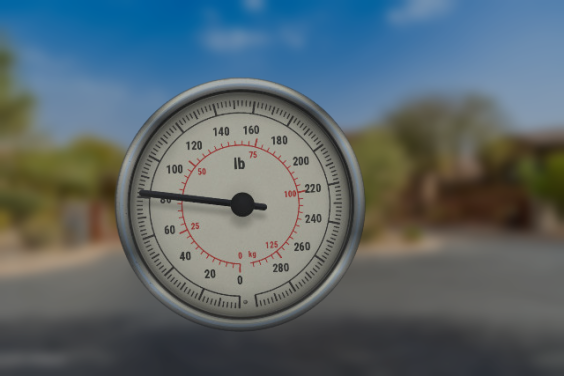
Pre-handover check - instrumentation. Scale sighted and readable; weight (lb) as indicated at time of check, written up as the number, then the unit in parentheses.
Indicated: 82 (lb)
